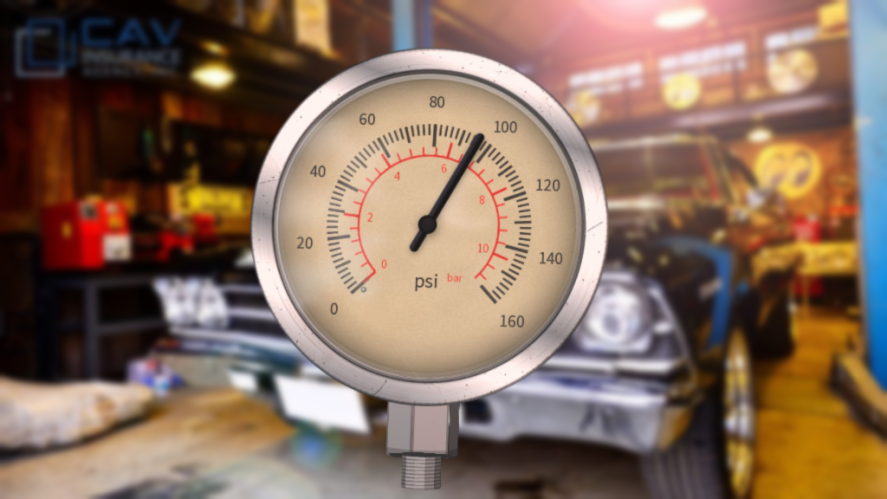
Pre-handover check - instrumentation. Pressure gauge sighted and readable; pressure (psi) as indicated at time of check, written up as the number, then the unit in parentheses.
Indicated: 96 (psi)
